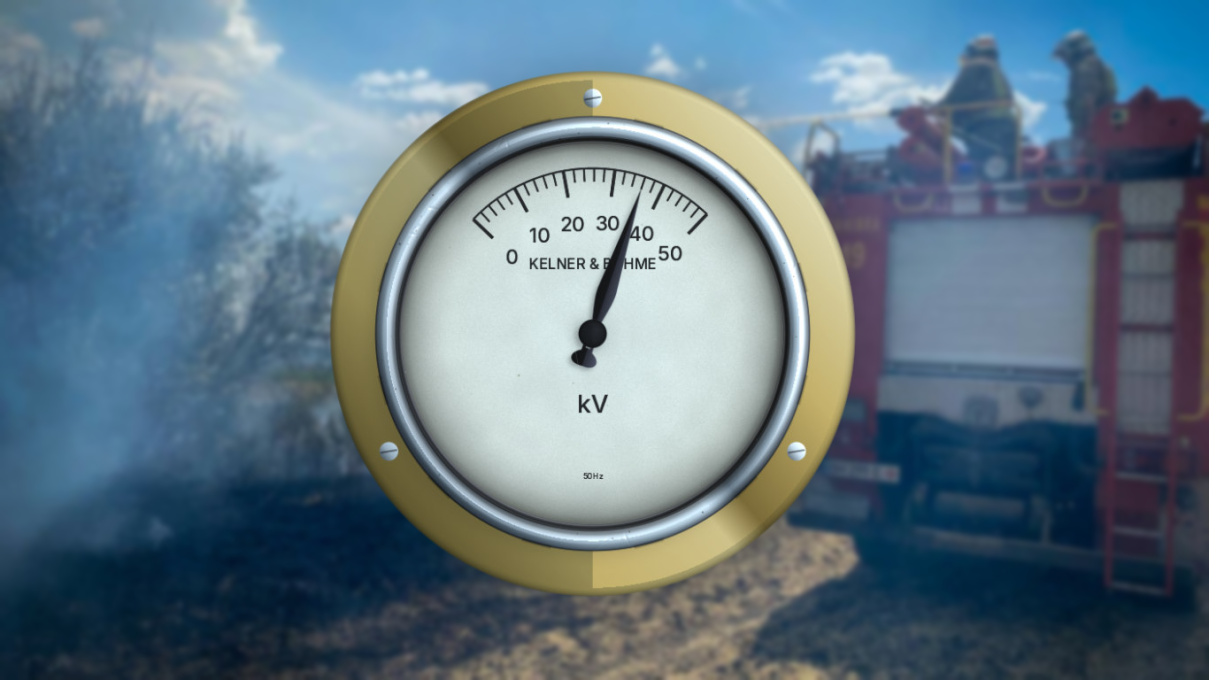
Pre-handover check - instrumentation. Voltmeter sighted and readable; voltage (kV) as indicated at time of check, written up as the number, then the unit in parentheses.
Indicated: 36 (kV)
